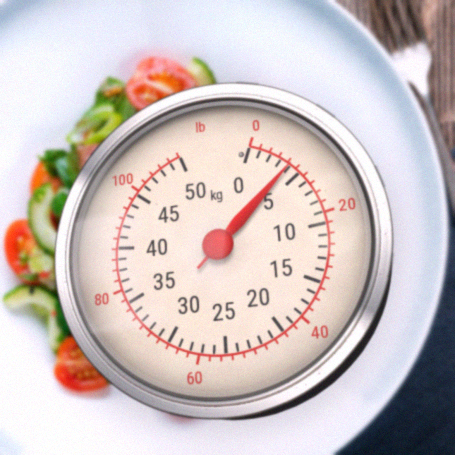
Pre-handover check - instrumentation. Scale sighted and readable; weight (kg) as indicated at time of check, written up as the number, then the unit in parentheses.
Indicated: 4 (kg)
